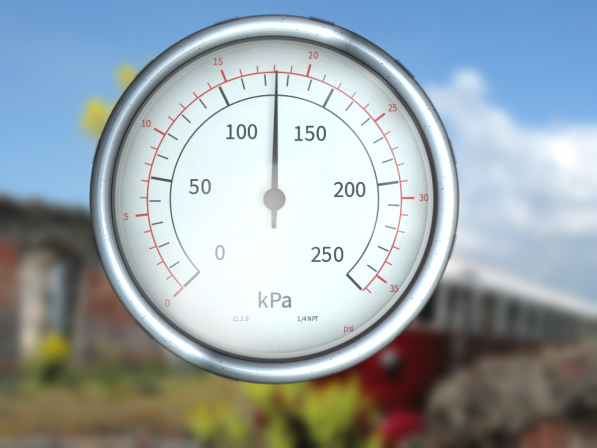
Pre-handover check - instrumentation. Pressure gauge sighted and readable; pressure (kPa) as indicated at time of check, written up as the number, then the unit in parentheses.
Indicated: 125 (kPa)
